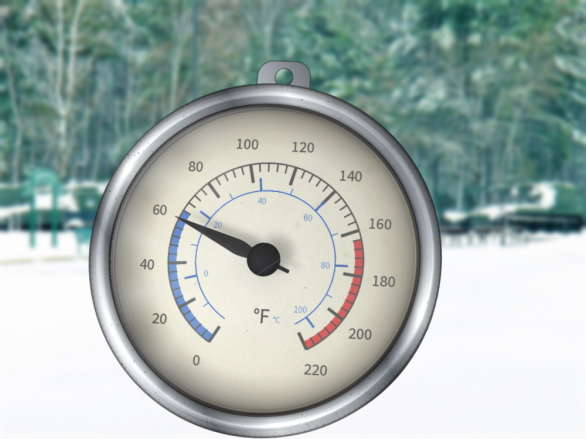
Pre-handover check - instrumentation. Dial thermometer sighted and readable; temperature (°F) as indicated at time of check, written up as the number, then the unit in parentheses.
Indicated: 60 (°F)
